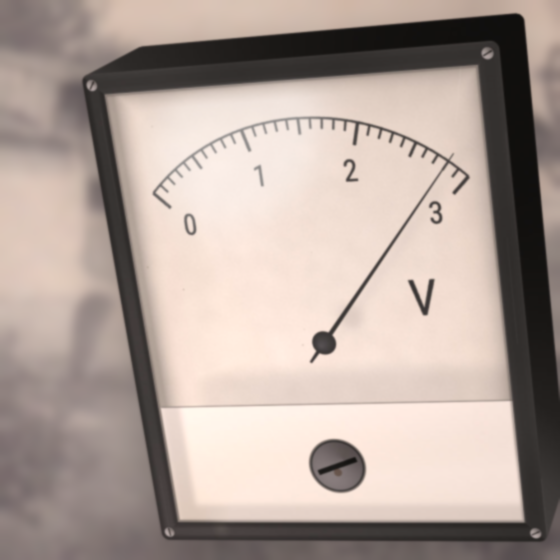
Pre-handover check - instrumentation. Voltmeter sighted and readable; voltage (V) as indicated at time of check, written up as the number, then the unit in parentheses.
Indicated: 2.8 (V)
